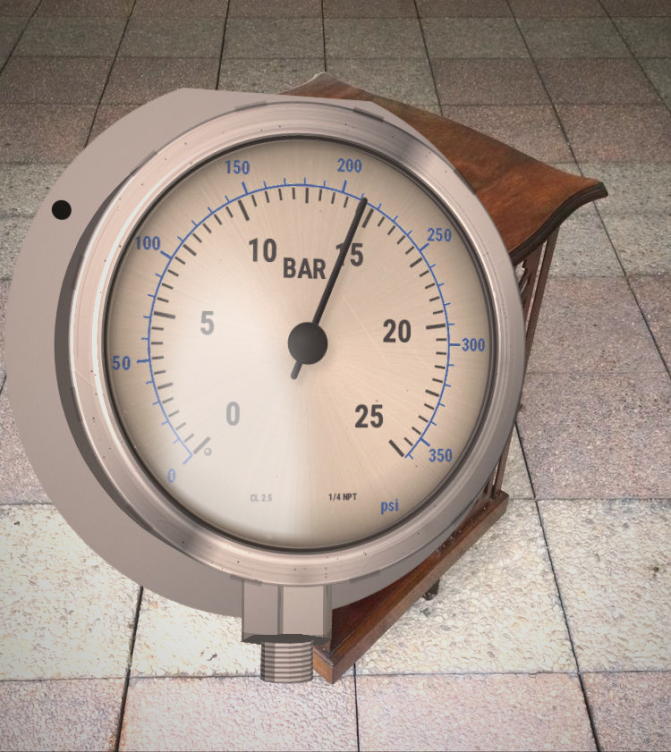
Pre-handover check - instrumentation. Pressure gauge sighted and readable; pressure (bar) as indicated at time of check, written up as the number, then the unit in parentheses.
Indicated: 14.5 (bar)
